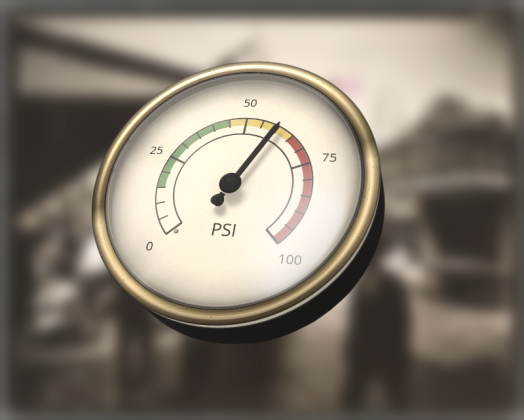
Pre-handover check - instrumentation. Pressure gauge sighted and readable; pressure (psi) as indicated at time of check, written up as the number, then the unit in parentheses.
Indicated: 60 (psi)
